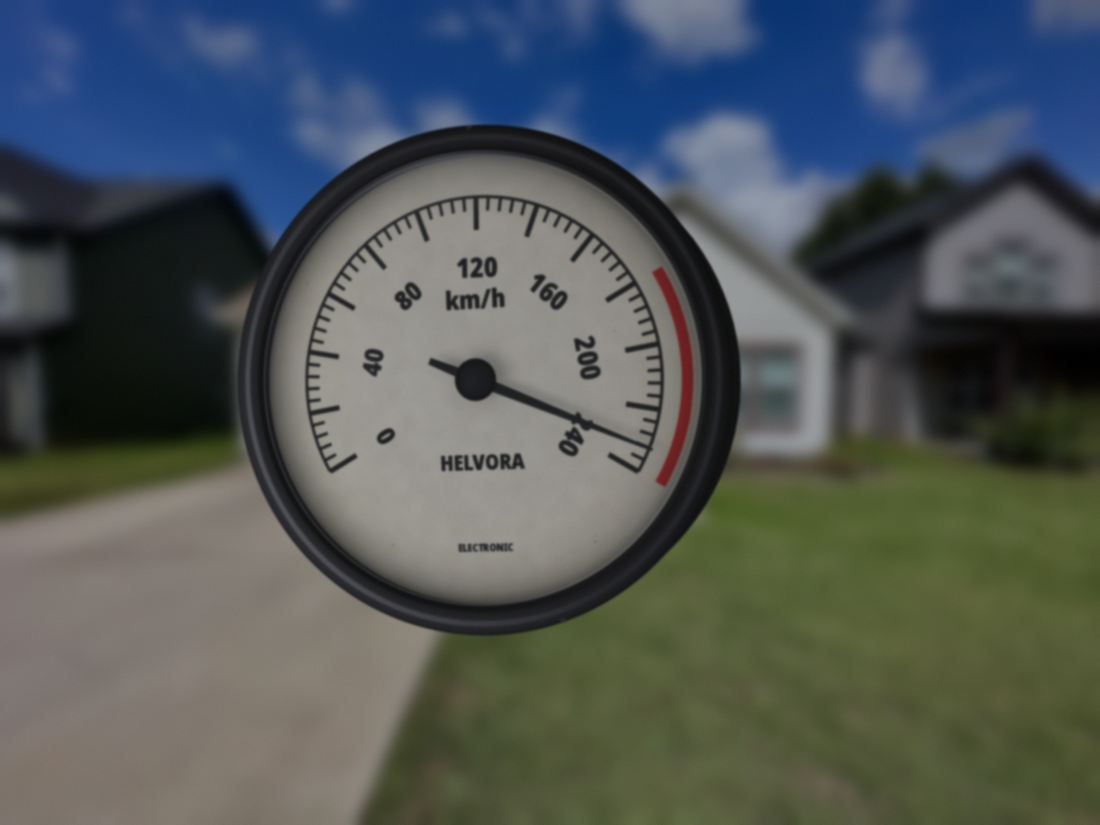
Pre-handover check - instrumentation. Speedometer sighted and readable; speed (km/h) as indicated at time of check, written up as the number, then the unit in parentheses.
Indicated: 232 (km/h)
